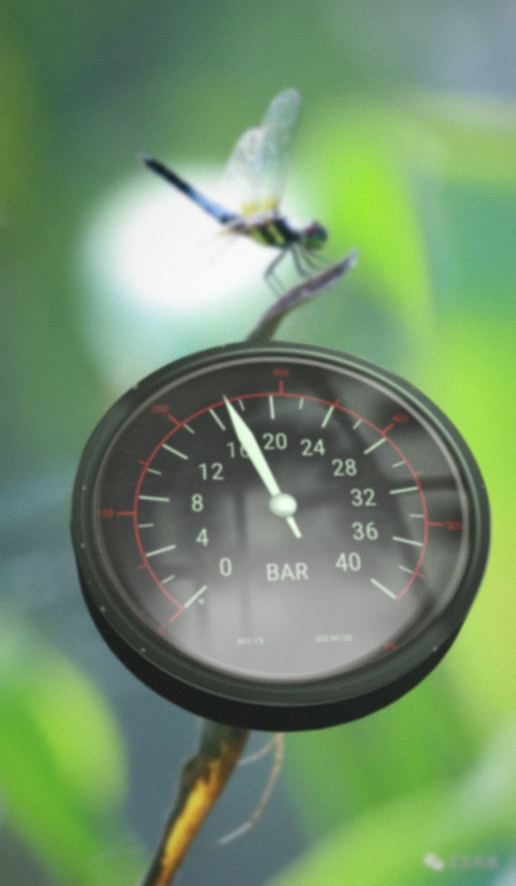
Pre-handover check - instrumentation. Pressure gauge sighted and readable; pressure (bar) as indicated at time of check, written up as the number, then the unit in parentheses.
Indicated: 17 (bar)
